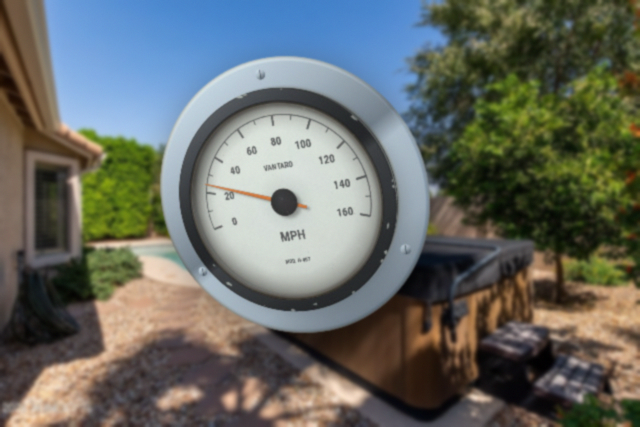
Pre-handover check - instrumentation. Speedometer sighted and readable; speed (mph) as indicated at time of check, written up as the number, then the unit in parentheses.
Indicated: 25 (mph)
